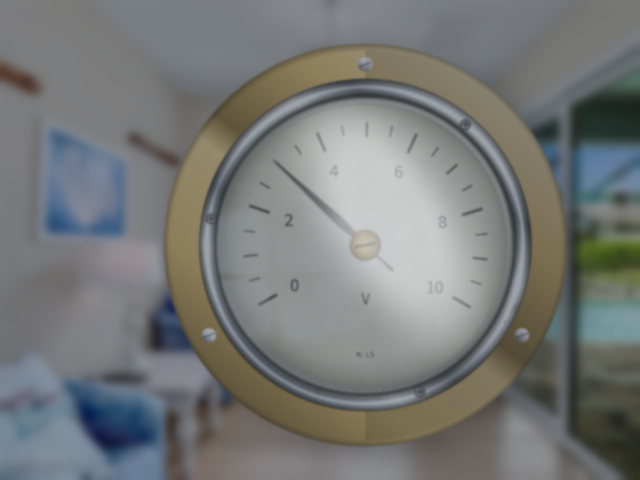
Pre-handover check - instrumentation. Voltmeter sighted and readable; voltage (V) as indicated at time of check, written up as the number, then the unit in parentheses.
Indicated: 3 (V)
